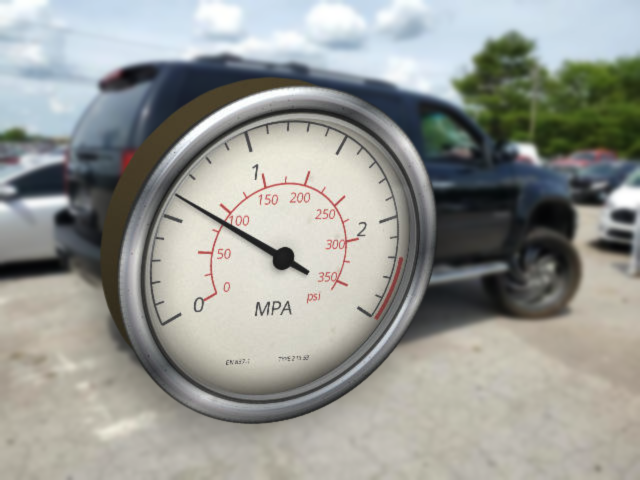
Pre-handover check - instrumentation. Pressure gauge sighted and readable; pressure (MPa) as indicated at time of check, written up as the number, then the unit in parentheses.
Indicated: 0.6 (MPa)
